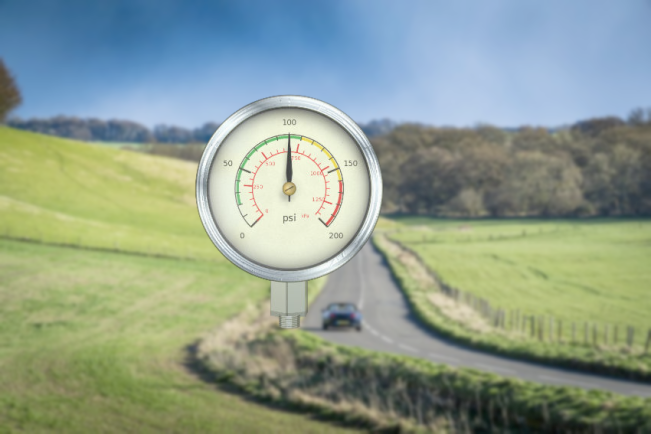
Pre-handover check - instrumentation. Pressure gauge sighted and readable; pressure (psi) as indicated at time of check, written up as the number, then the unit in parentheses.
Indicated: 100 (psi)
